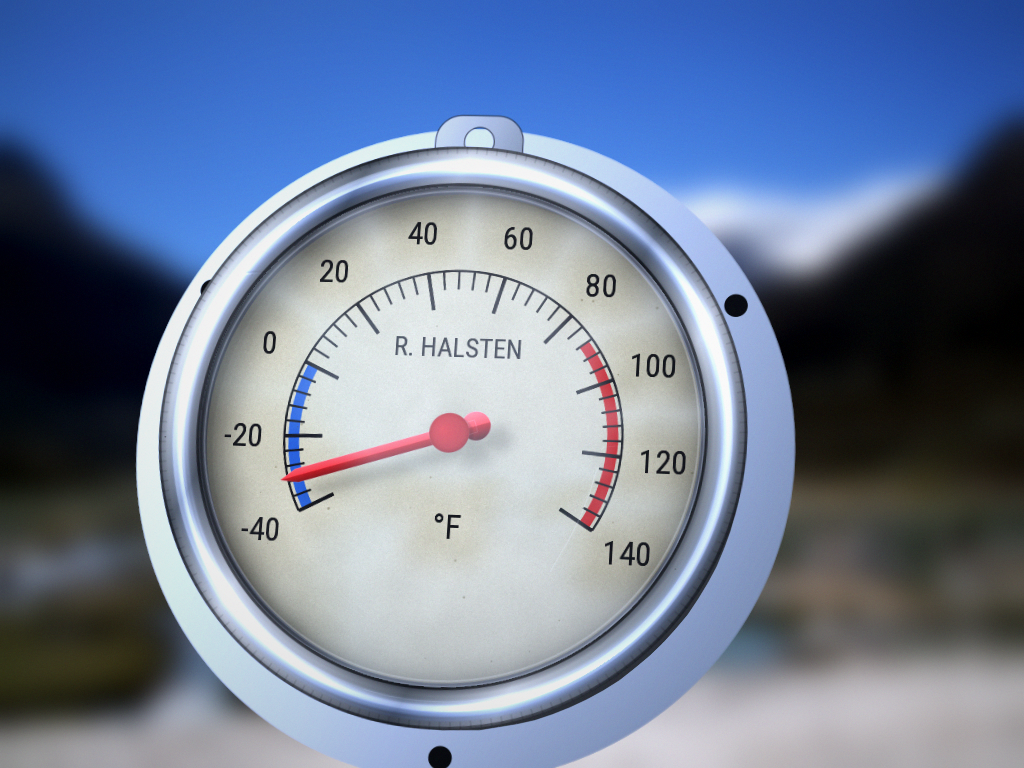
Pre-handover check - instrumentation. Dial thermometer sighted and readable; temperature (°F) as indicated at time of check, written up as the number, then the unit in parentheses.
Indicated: -32 (°F)
